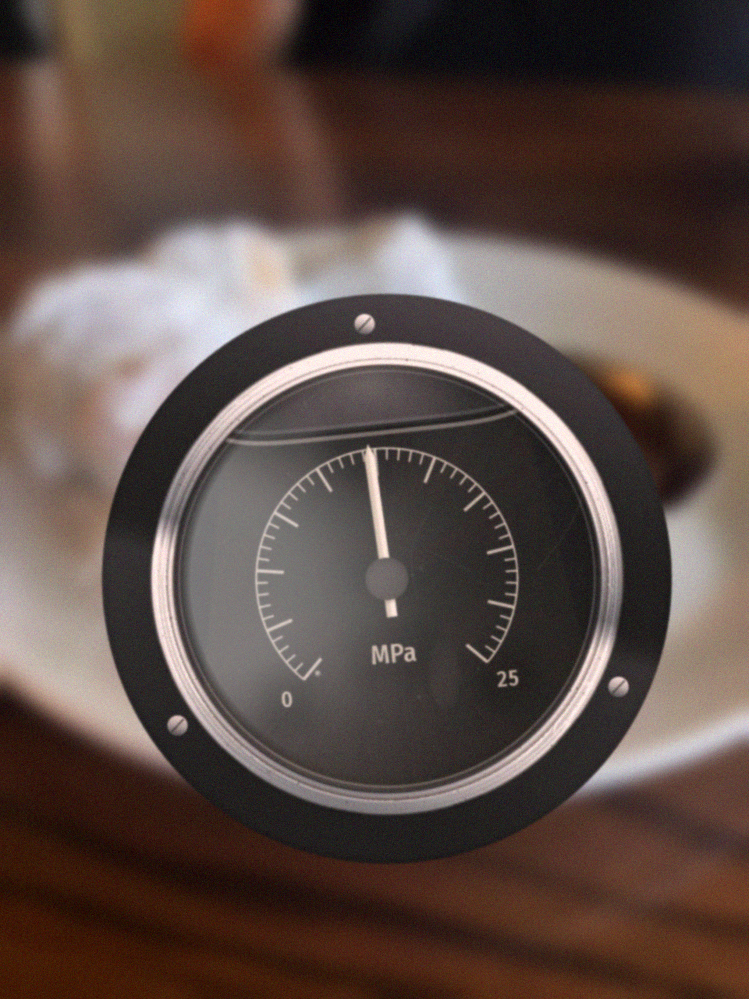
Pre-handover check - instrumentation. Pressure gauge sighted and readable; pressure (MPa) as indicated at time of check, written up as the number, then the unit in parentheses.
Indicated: 12.25 (MPa)
